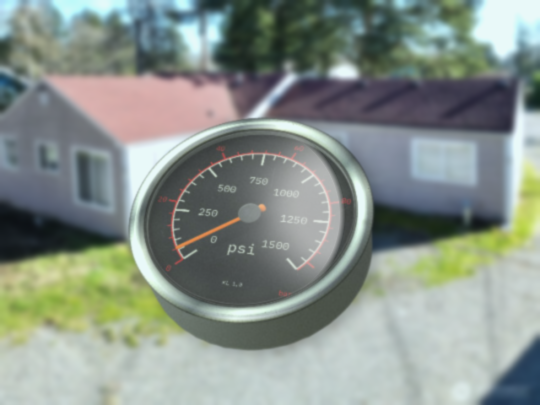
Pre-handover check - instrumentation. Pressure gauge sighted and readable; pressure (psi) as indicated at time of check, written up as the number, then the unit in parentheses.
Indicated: 50 (psi)
